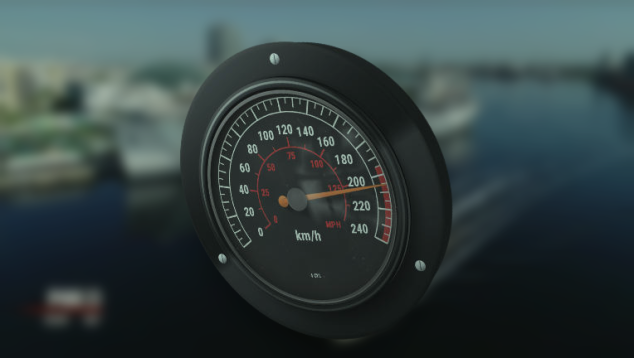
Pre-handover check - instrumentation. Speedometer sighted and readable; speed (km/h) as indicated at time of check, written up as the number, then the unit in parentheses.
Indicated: 205 (km/h)
